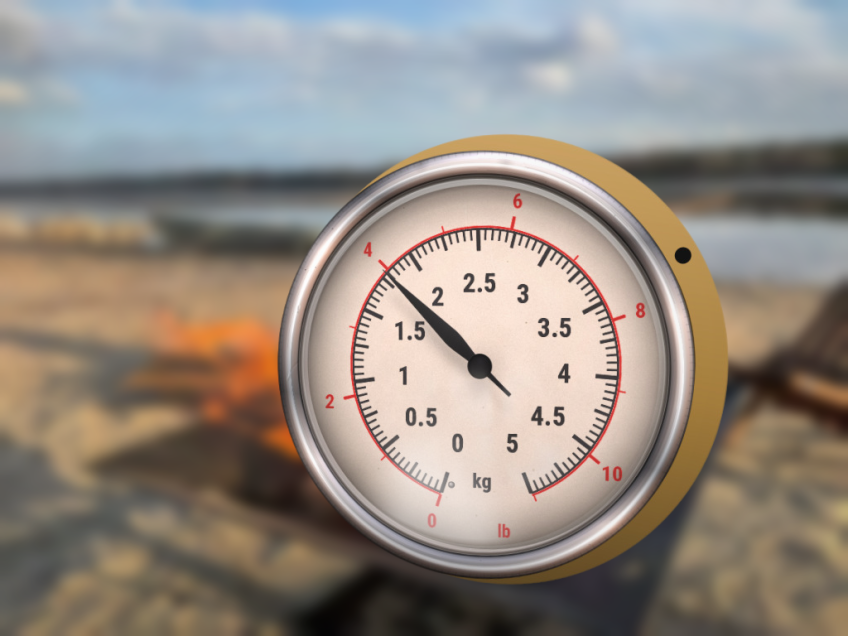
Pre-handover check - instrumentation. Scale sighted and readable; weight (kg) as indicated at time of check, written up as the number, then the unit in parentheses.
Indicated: 1.8 (kg)
